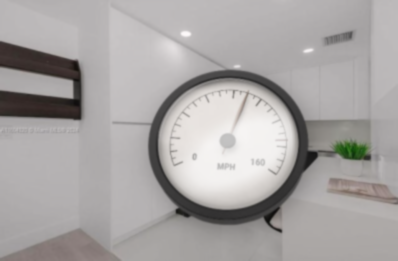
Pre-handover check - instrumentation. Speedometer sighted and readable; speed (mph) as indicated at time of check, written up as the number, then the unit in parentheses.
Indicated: 90 (mph)
